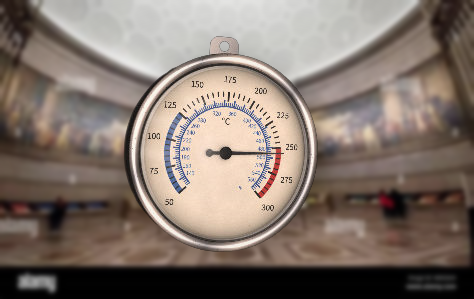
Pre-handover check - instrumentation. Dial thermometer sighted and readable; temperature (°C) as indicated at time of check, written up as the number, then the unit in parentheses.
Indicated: 255 (°C)
